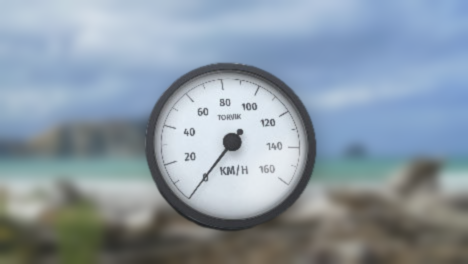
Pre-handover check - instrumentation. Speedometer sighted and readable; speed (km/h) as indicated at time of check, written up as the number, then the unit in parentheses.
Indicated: 0 (km/h)
